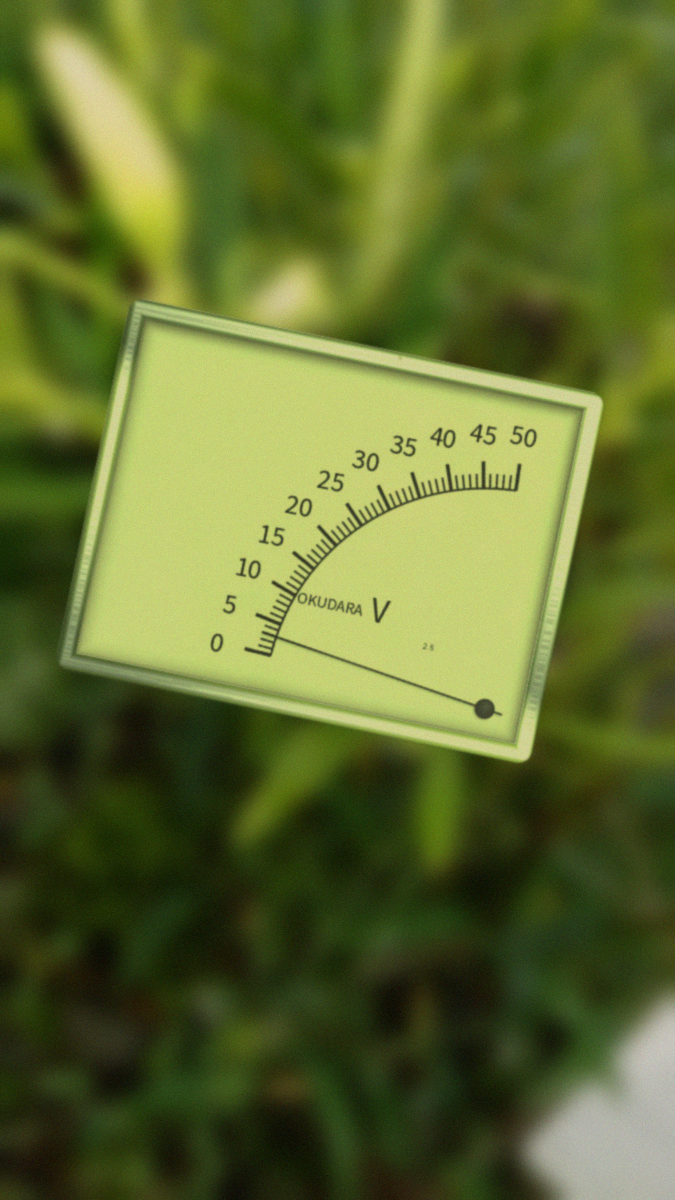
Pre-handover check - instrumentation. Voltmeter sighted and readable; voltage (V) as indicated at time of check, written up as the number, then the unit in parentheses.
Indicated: 3 (V)
